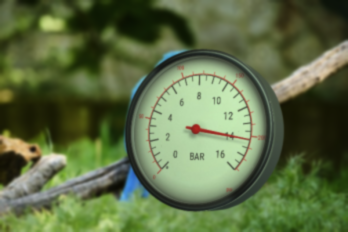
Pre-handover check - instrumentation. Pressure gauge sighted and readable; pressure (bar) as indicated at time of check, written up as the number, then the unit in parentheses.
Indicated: 14 (bar)
